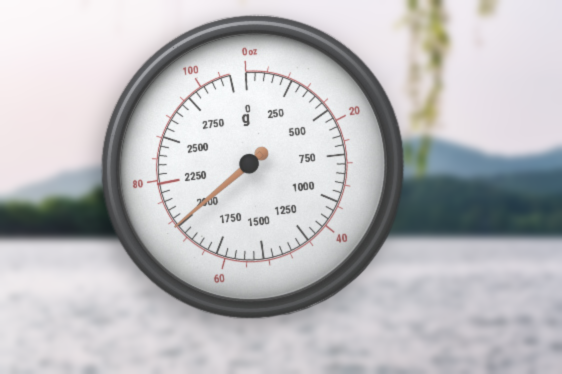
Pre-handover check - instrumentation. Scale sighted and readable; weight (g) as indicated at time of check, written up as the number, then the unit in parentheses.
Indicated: 2000 (g)
